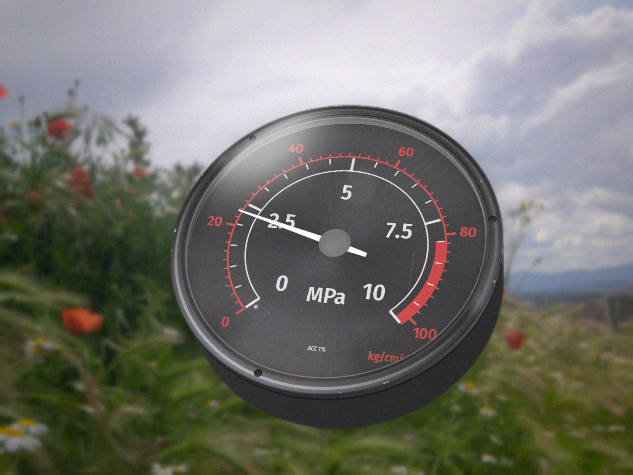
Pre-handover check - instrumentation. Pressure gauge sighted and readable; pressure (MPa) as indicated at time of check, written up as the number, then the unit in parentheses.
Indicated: 2.25 (MPa)
